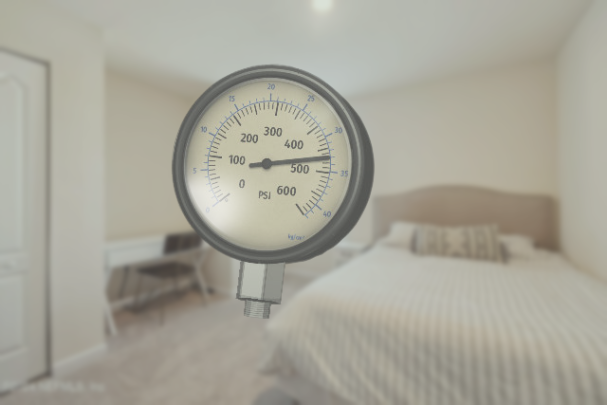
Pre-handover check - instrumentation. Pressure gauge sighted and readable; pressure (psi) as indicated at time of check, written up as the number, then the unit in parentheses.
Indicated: 470 (psi)
